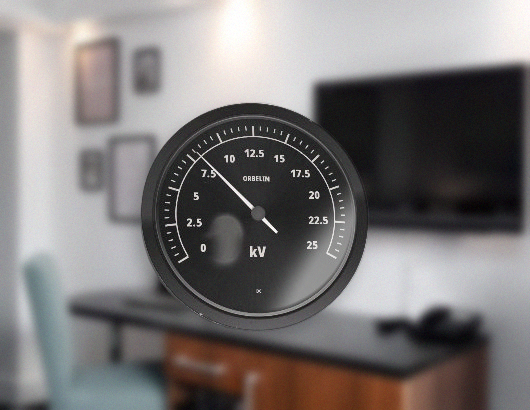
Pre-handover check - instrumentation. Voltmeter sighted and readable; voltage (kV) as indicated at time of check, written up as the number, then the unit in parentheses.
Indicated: 8 (kV)
